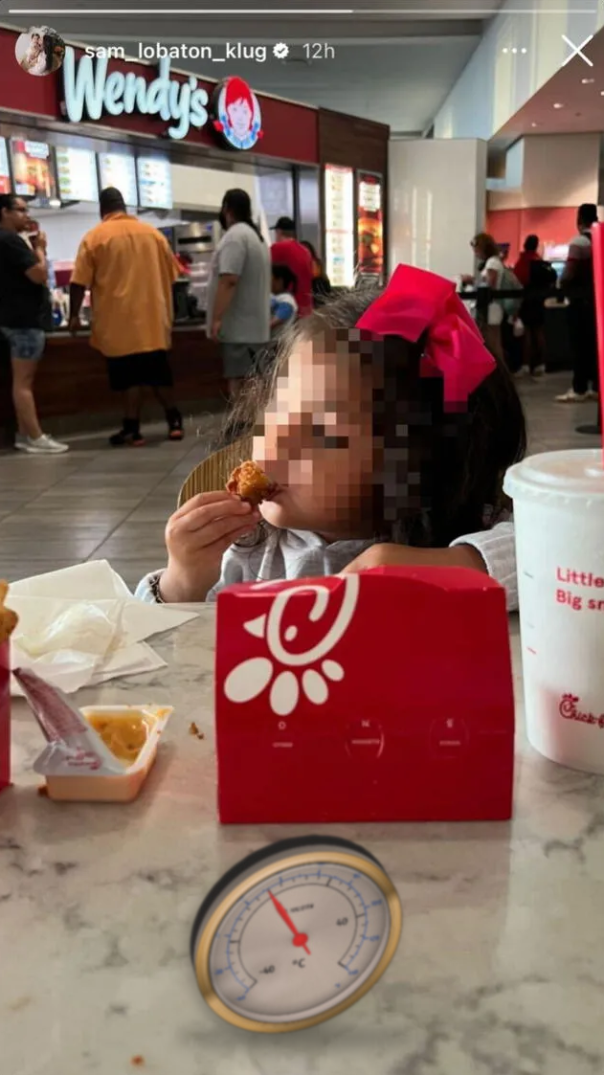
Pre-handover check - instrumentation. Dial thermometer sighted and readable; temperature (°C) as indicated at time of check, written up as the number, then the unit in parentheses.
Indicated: 0 (°C)
